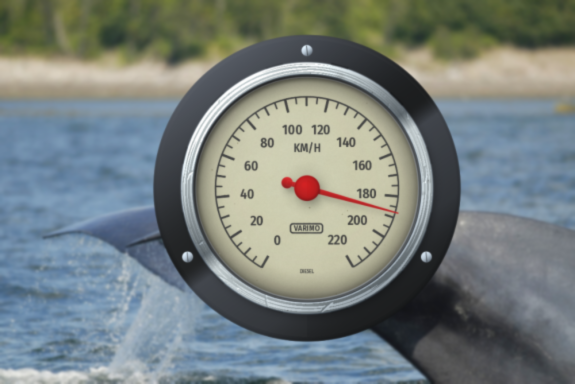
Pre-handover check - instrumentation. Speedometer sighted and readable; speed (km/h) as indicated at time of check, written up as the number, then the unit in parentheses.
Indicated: 187.5 (km/h)
